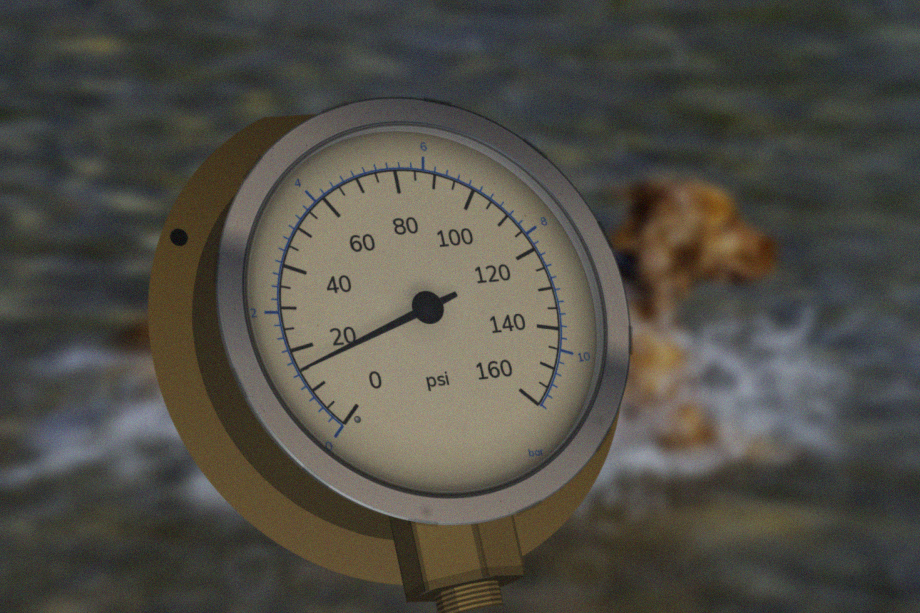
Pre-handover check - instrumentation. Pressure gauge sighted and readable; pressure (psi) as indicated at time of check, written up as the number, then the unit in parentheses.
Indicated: 15 (psi)
